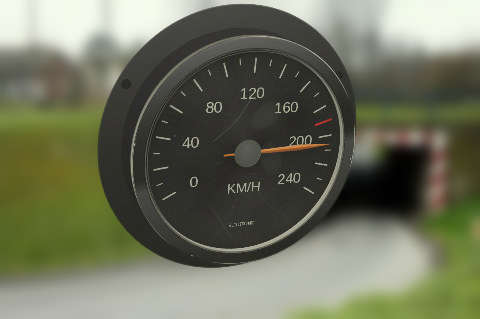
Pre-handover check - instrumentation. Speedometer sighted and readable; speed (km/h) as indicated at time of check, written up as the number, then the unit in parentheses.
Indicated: 205 (km/h)
